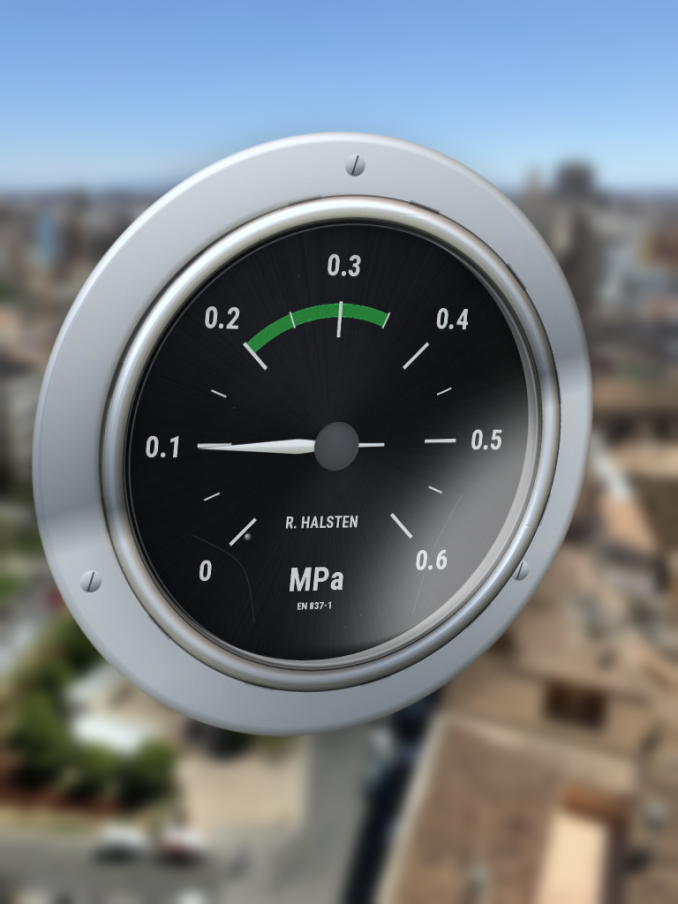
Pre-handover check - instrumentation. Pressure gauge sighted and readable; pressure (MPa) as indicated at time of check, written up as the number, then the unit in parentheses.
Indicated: 0.1 (MPa)
